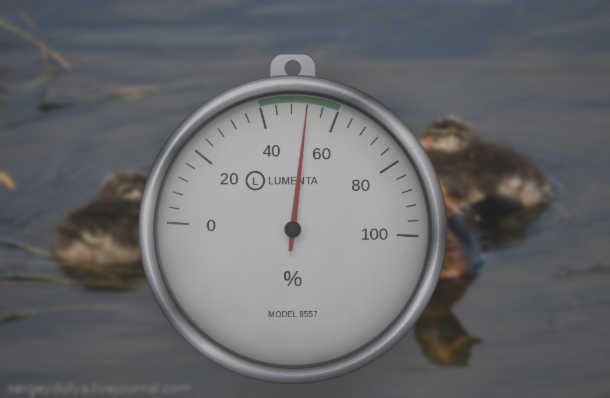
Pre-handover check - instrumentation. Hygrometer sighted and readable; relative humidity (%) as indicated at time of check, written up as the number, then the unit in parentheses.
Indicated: 52 (%)
